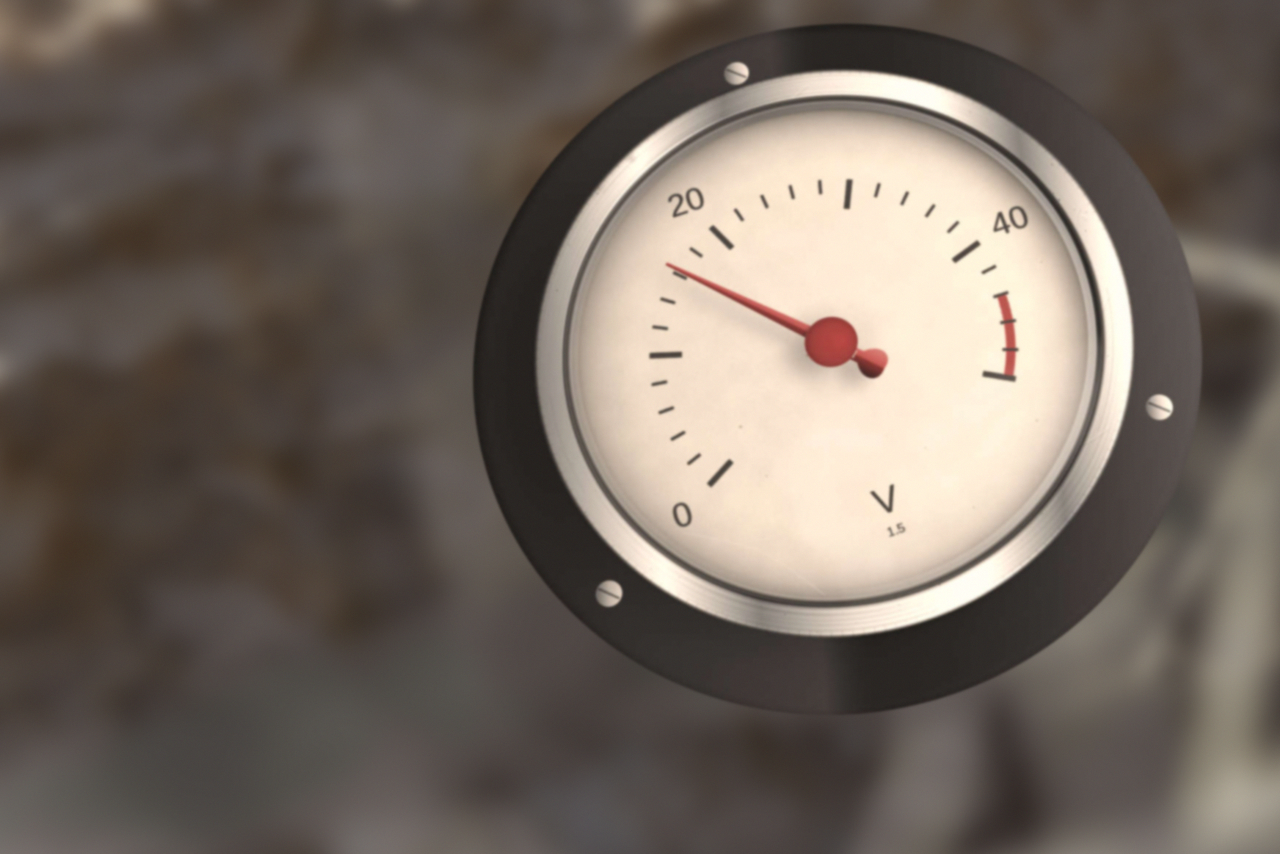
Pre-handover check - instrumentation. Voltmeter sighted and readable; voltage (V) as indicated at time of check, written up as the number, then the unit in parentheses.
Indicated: 16 (V)
